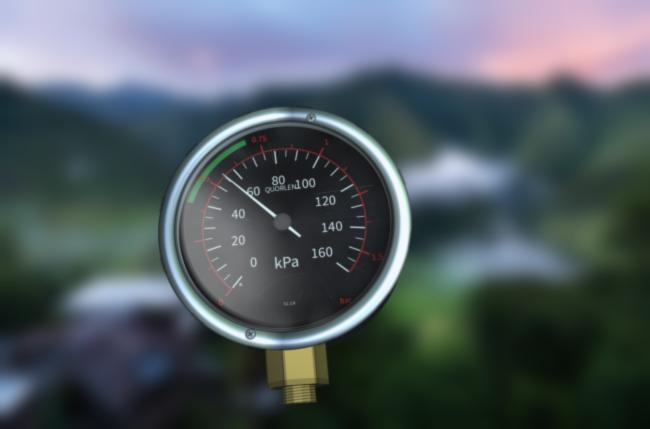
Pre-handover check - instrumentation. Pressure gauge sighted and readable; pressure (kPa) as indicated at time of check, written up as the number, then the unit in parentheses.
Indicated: 55 (kPa)
